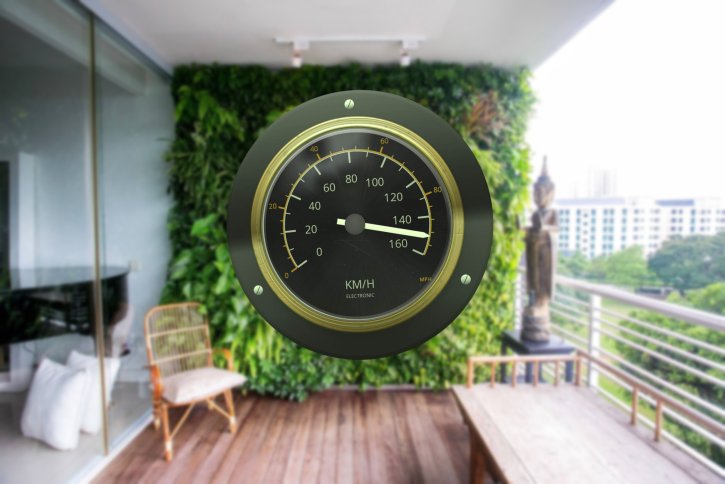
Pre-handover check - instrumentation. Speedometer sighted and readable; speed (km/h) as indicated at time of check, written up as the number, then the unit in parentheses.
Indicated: 150 (km/h)
